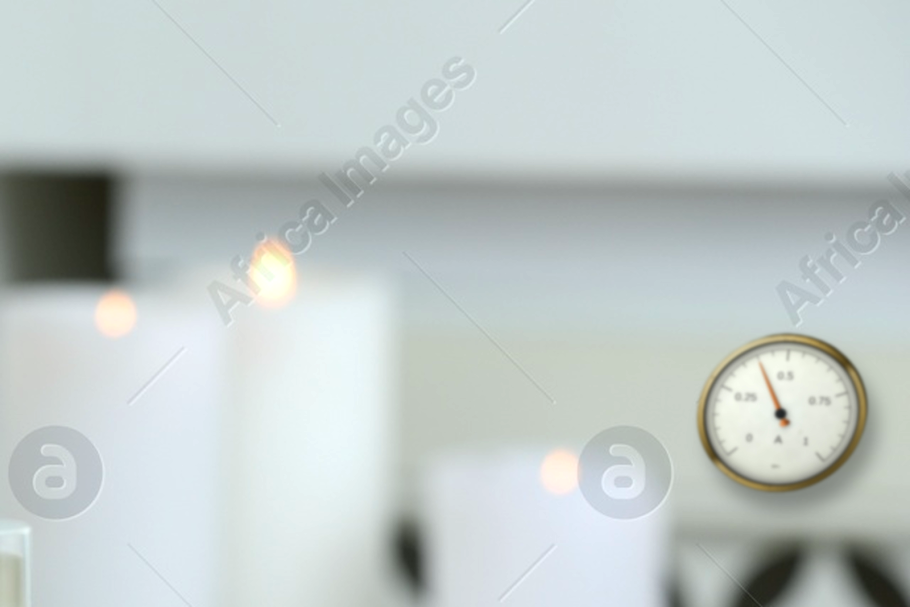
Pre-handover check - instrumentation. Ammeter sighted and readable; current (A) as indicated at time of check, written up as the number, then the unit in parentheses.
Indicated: 0.4 (A)
